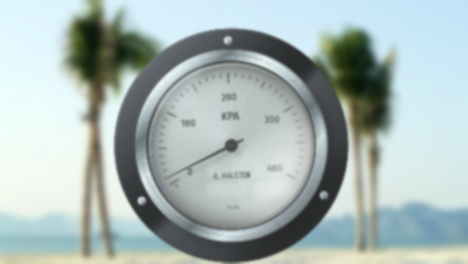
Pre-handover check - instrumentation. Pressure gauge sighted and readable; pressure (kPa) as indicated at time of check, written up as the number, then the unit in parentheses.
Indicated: 10 (kPa)
